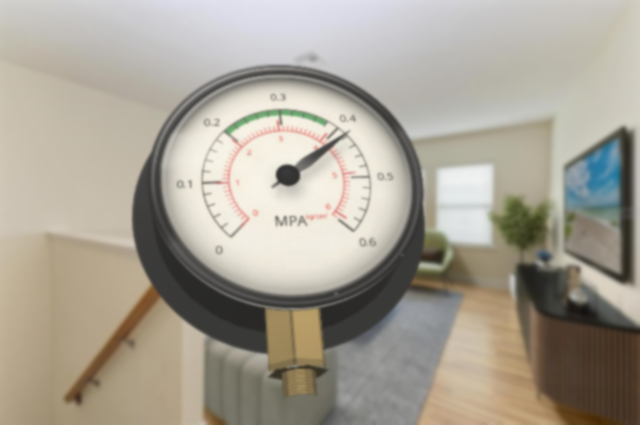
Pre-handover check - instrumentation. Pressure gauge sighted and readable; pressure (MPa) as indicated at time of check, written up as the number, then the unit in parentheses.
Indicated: 0.42 (MPa)
